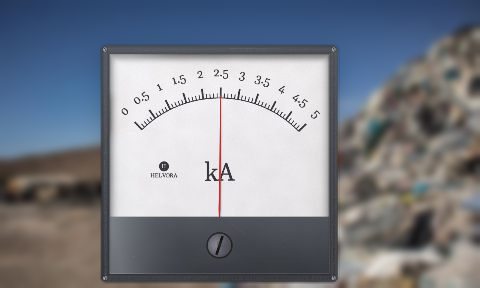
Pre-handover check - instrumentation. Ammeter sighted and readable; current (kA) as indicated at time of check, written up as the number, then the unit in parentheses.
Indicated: 2.5 (kA)
